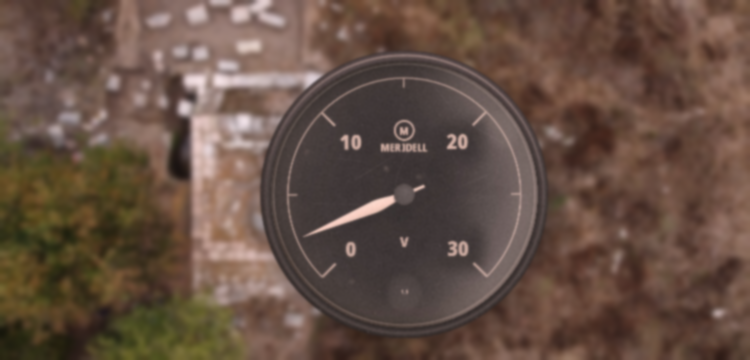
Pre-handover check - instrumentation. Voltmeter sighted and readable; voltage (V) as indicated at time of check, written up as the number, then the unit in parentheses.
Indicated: 2.5 (V)
